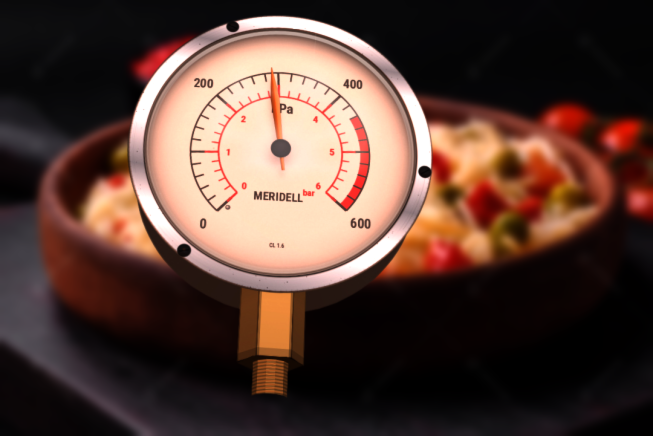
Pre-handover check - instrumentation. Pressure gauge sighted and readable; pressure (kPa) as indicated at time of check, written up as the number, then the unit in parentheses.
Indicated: 290 (kPa)
